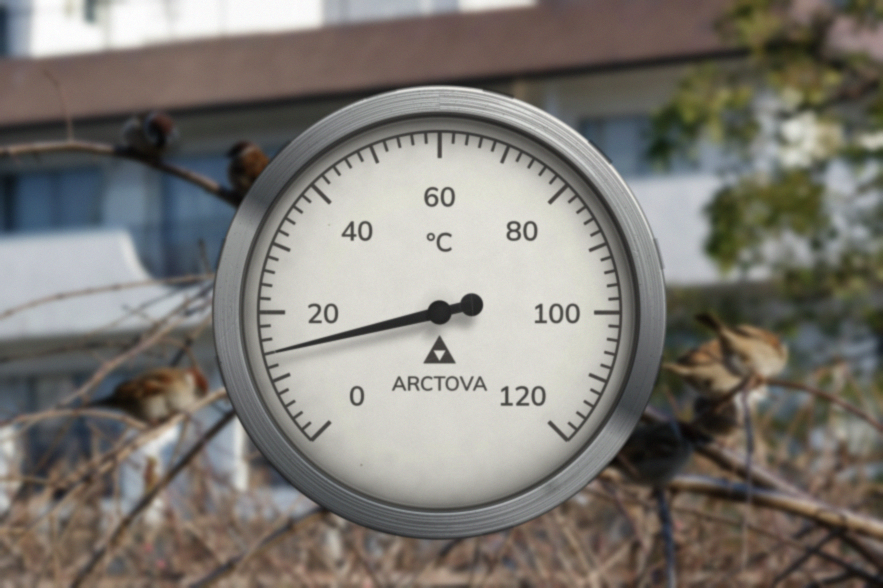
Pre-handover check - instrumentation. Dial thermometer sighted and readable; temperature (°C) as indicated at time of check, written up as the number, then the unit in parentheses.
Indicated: 14 (°C)
